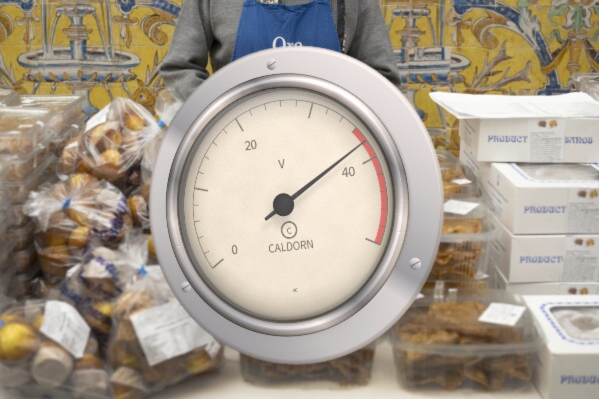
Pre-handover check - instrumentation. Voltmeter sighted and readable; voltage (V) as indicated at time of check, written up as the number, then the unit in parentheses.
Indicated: 38 (V)
